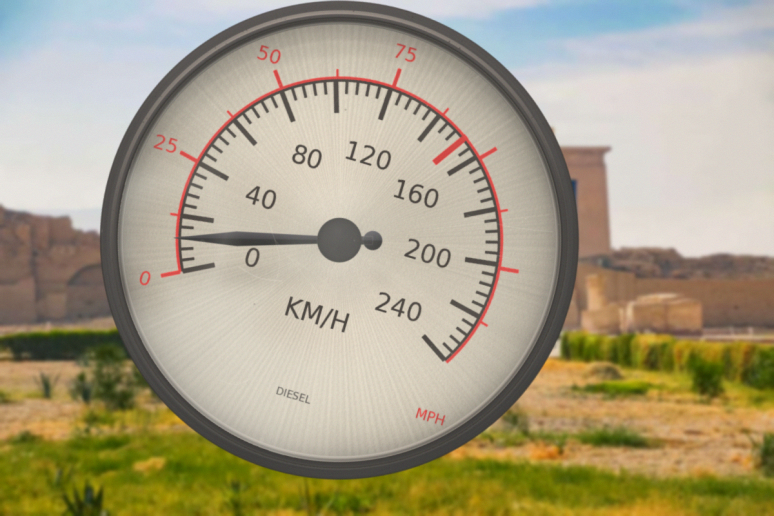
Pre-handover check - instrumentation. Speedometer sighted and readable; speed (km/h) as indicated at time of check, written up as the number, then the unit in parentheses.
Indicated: 12 (km/h)
